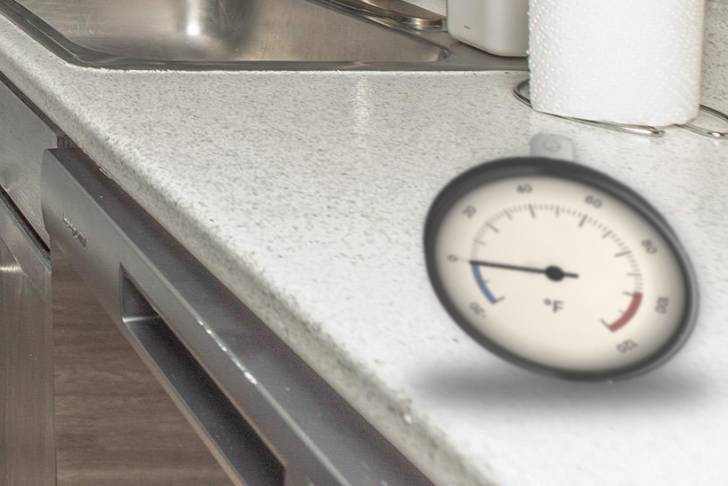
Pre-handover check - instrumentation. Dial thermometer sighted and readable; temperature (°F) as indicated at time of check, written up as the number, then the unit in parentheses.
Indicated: 0 (°F)
